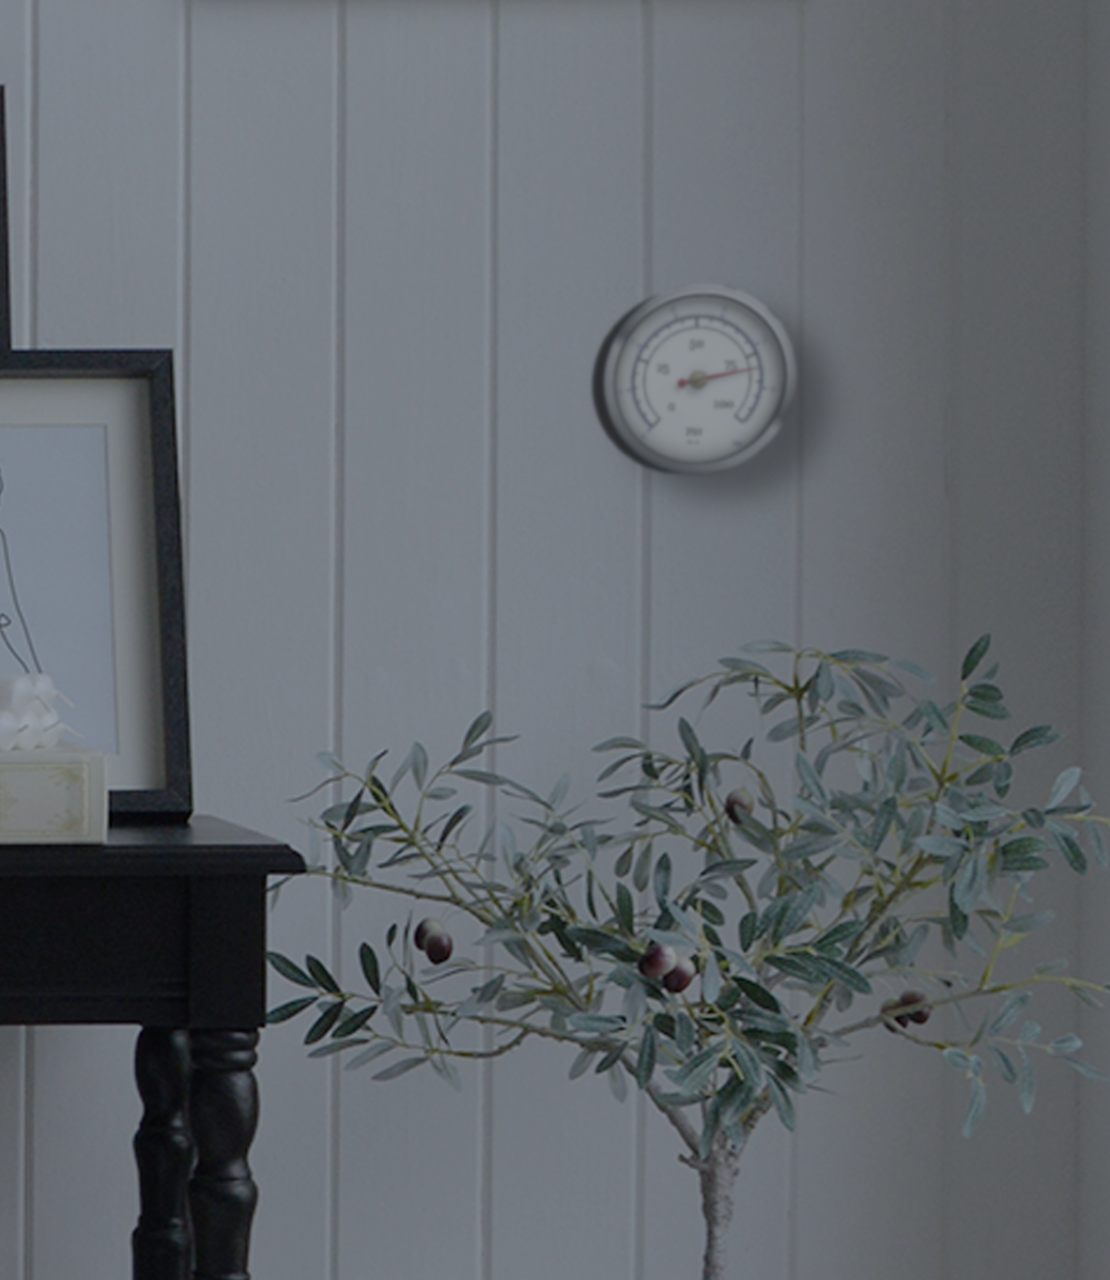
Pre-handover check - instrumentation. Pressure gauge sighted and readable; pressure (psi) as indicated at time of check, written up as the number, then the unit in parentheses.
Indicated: 80 (psi)
